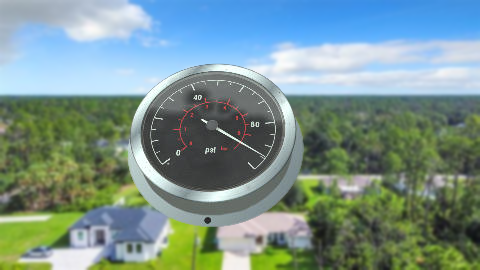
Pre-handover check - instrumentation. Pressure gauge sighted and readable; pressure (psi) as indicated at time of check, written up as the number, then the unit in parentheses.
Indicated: 95 (psi)
